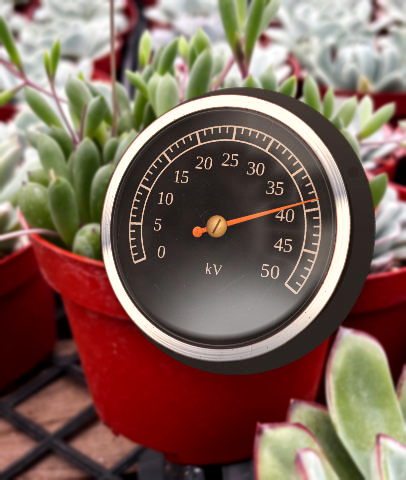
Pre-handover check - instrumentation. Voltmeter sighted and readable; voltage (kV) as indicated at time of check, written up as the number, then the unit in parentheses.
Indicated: 39 (kV)
